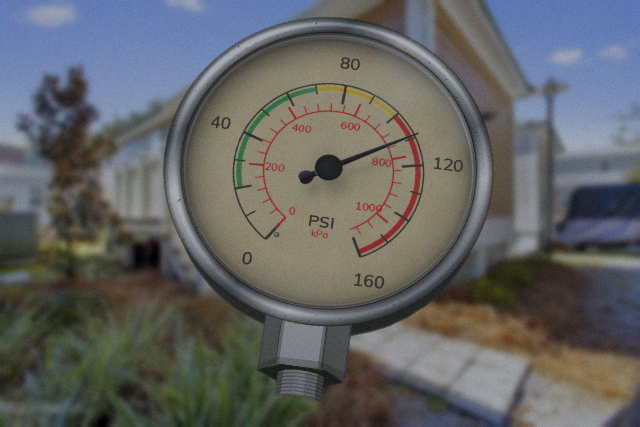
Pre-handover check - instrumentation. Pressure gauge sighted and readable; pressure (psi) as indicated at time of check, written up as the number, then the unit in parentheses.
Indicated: 110 (psi)
